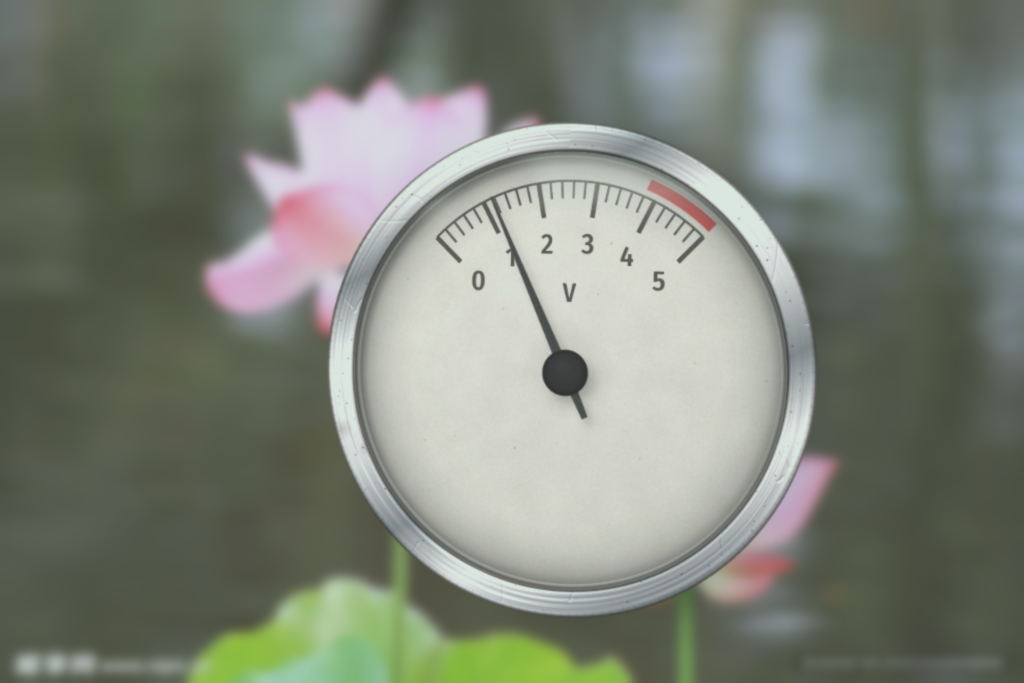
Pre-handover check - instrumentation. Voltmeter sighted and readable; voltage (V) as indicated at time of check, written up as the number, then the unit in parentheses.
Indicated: 1.2 (V)
